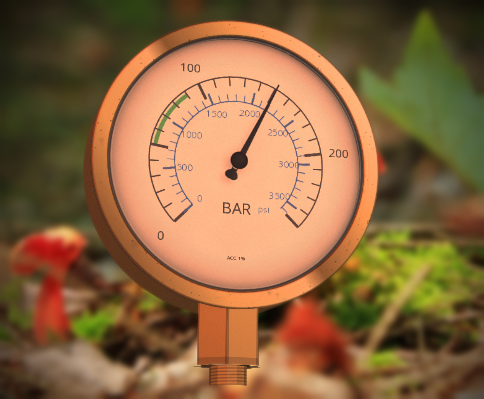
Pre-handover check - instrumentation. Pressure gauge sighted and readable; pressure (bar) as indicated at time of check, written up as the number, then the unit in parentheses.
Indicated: 150 (bar)
